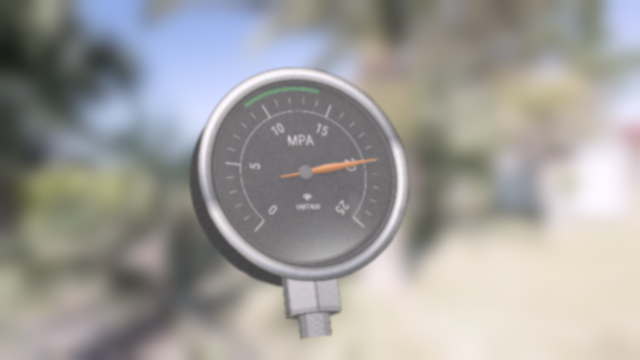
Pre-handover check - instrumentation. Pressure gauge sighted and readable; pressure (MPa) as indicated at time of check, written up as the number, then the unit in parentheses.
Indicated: 20 (MPa)
